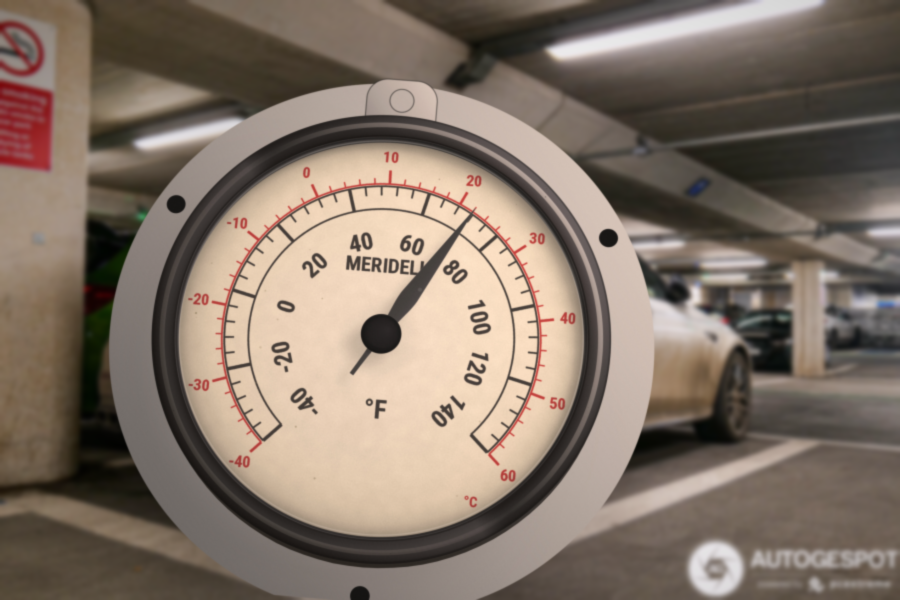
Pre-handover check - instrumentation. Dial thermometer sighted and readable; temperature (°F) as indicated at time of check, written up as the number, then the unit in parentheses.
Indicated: 72 (°F)
